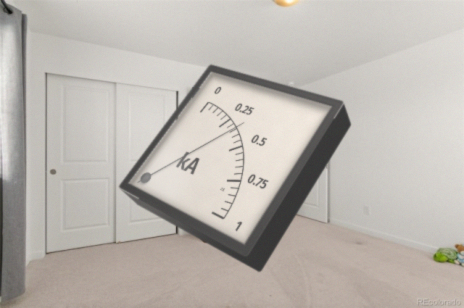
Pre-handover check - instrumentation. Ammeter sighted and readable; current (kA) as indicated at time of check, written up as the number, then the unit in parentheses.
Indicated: 0.35 (kA)
